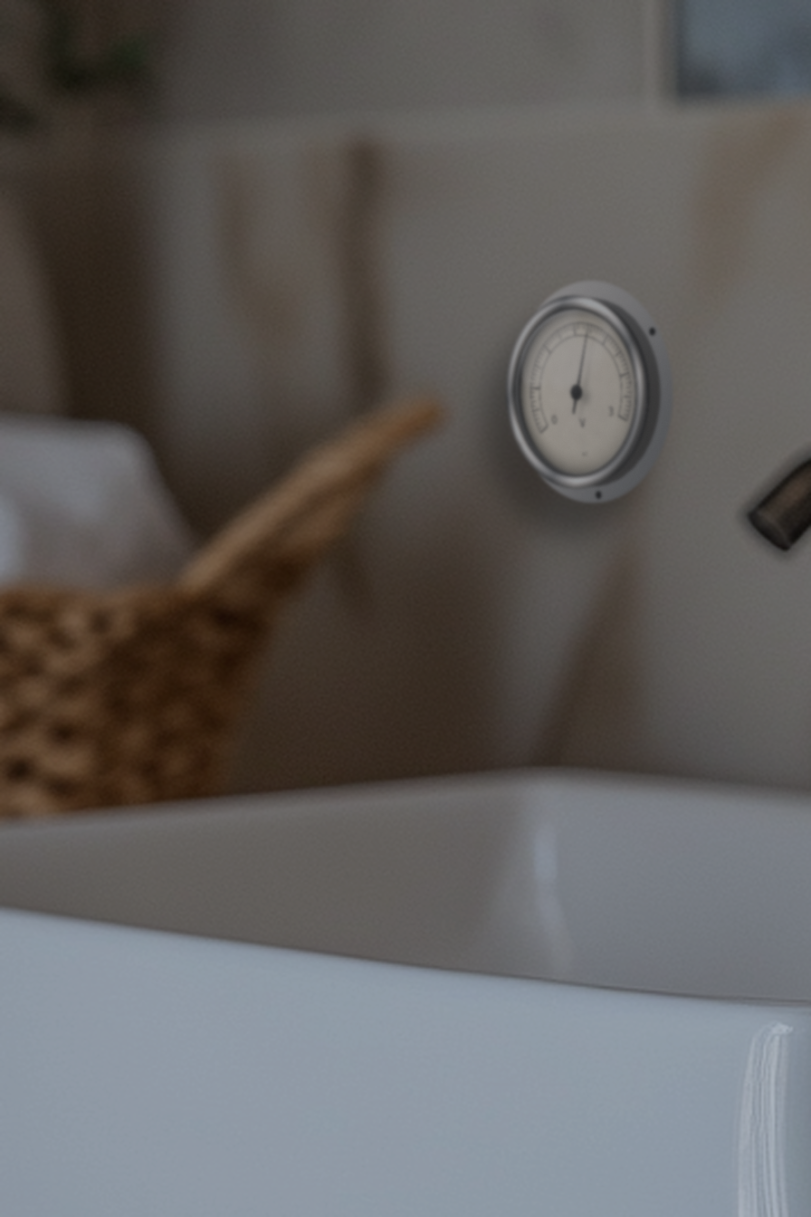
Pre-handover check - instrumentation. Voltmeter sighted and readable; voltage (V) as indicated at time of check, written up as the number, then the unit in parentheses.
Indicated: 1.75 (V)
